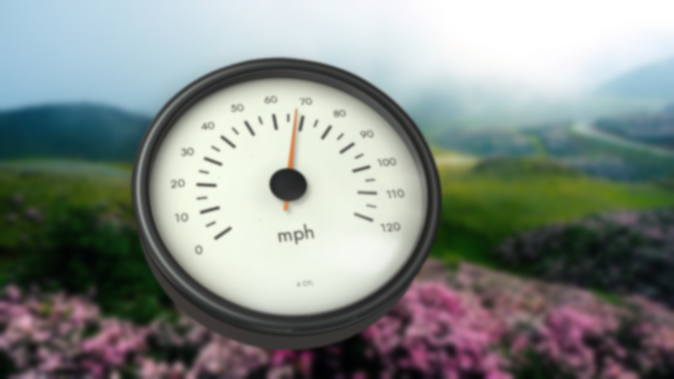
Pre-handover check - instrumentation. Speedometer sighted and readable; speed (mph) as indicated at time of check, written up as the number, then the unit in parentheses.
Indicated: 67.5 (mph)
